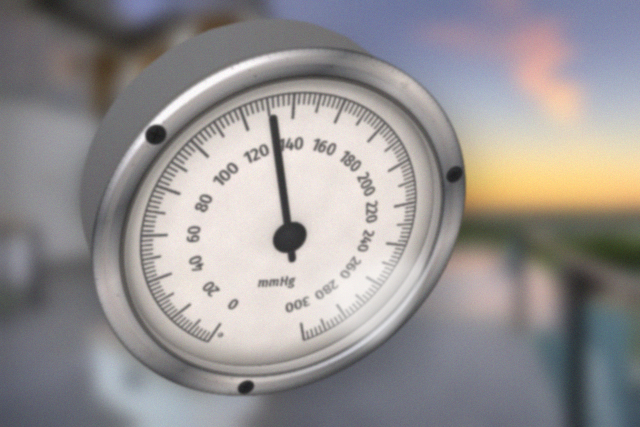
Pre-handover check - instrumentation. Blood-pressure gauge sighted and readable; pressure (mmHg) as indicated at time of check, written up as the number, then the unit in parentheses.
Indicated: 130 (mmHg)
